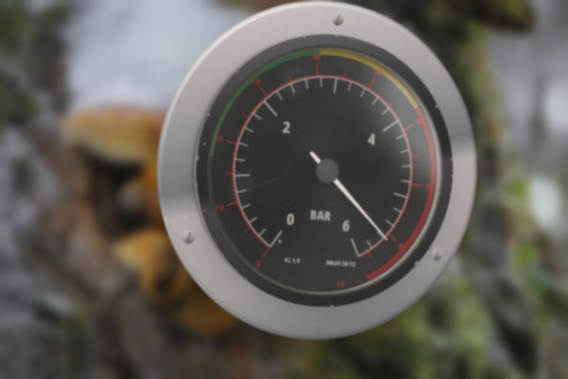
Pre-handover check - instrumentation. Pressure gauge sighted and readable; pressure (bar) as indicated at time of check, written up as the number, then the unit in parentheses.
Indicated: 5.6 (bar)
